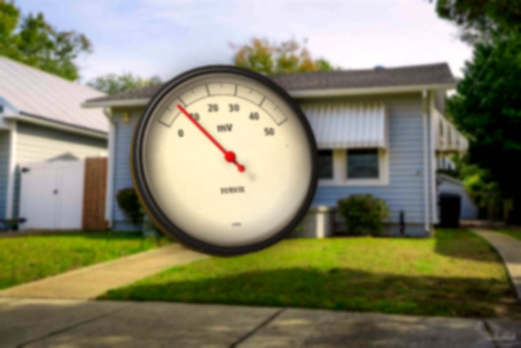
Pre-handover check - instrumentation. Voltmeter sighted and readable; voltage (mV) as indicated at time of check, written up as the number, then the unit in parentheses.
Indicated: 7.5 (mV)
